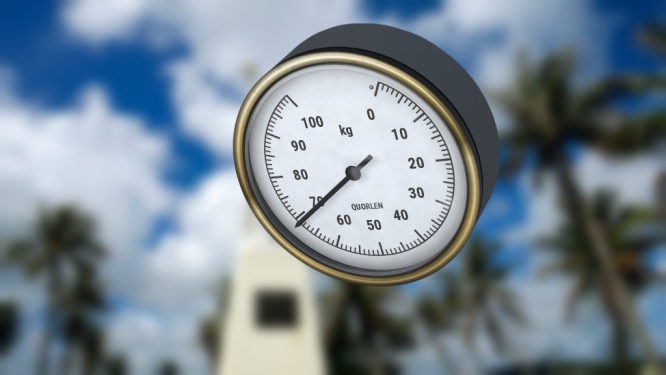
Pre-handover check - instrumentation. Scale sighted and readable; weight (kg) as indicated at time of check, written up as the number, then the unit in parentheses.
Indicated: 69 (kg)
